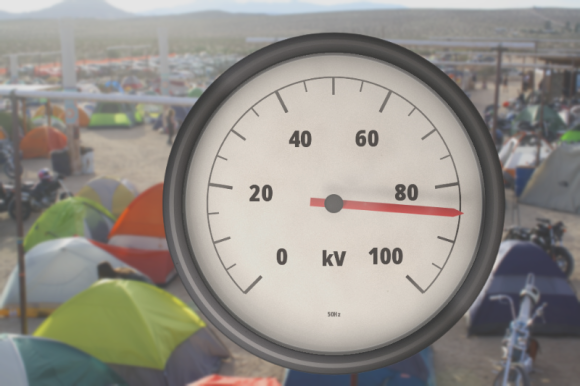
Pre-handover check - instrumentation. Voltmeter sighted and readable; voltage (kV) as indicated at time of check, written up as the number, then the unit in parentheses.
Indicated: 85 (kV)
